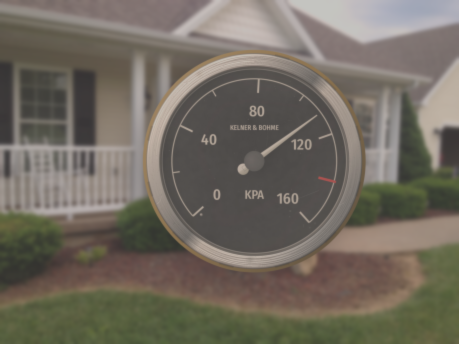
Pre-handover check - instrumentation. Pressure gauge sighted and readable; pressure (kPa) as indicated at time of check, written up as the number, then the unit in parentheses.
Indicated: 110 (kPa)
